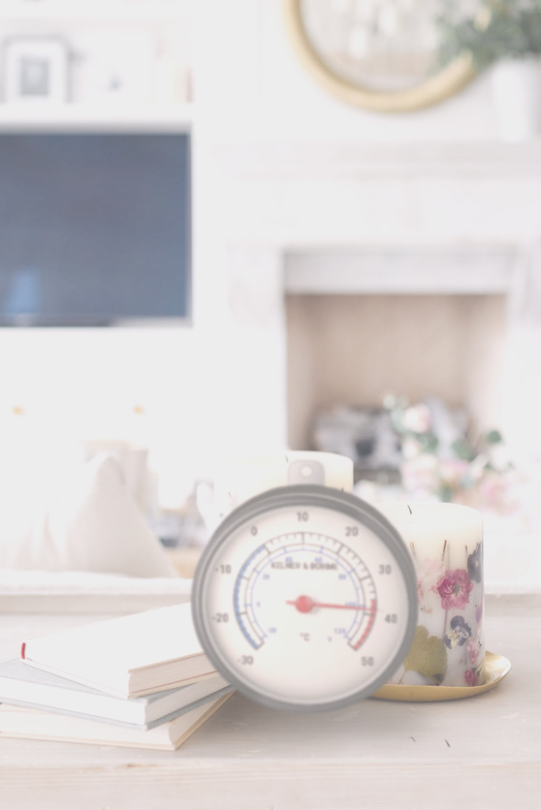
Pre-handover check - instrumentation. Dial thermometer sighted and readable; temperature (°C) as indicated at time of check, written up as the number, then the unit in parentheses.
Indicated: 38 (°C)
